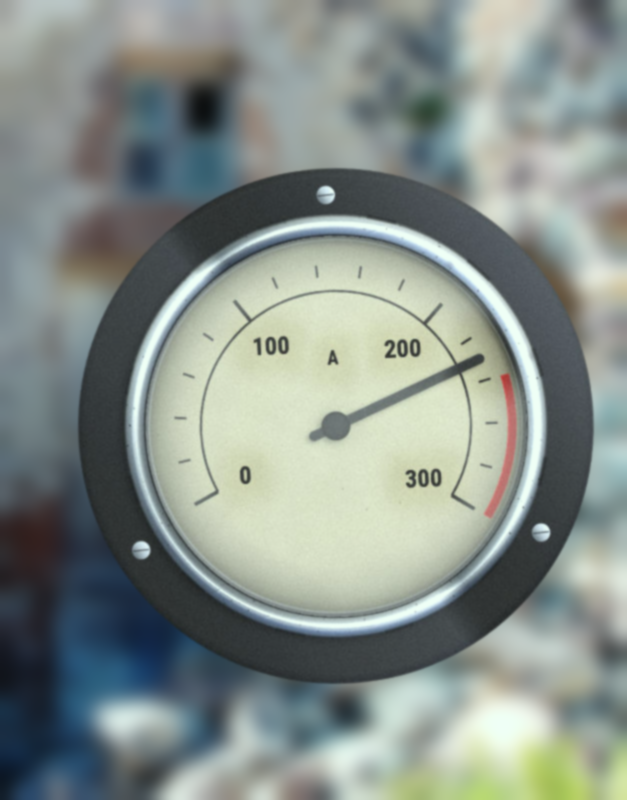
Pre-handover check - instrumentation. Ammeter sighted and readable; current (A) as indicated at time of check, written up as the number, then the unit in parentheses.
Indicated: 230 (A)
